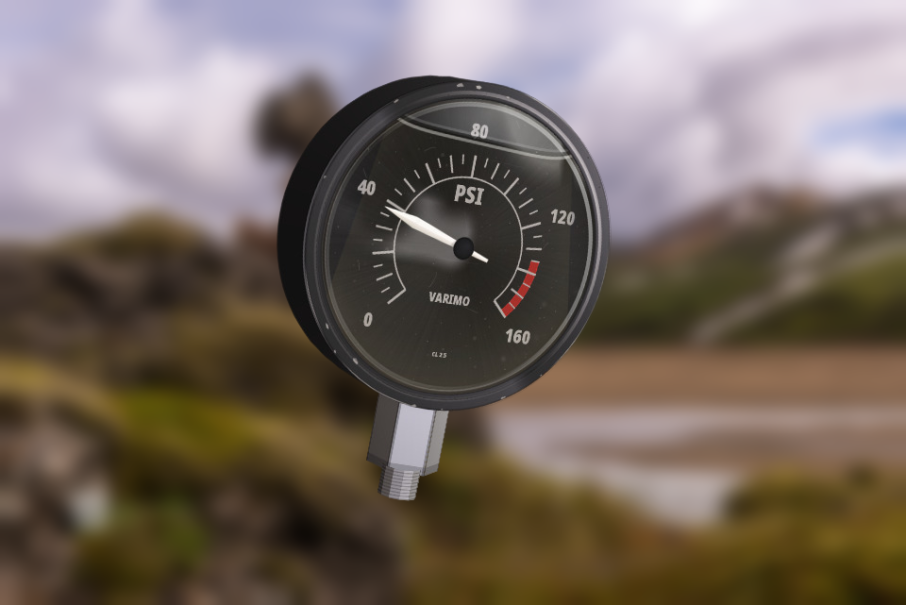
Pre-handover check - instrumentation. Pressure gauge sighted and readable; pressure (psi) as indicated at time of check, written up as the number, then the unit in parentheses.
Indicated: 37.5 (psi)
